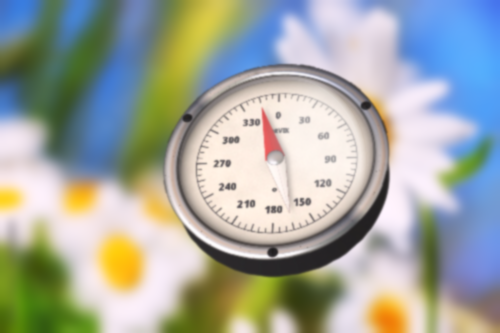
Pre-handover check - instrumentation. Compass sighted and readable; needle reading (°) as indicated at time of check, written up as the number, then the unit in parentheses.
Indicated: 345 (°)
